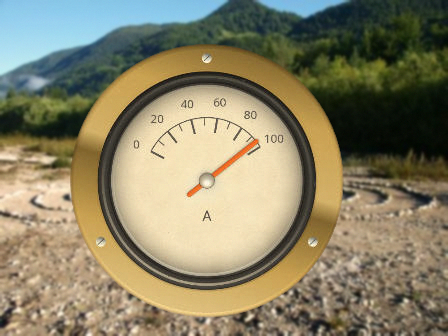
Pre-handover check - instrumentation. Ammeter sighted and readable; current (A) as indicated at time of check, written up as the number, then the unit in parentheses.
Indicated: 95 (A)
